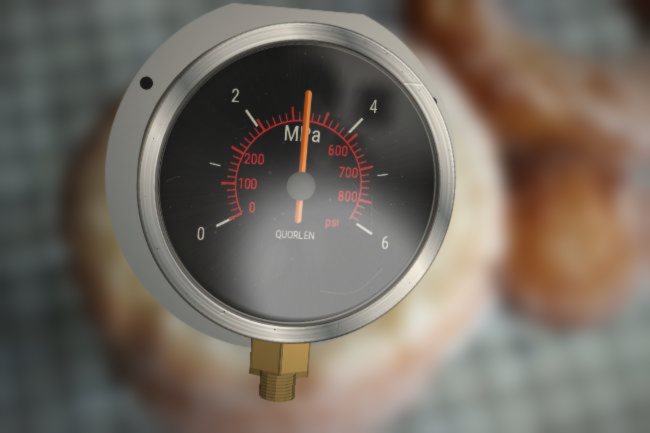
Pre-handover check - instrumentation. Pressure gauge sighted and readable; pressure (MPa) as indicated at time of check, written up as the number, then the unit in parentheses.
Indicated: 3 (MPa)
